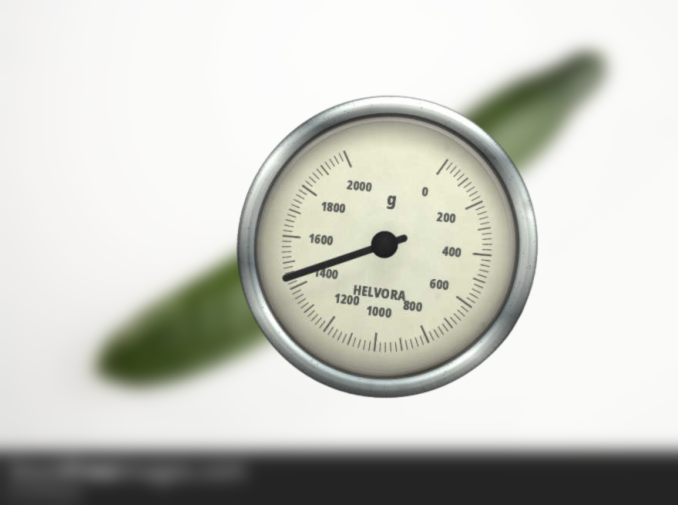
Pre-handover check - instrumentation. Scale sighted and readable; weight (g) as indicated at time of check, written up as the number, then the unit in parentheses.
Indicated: 1440 (g)
